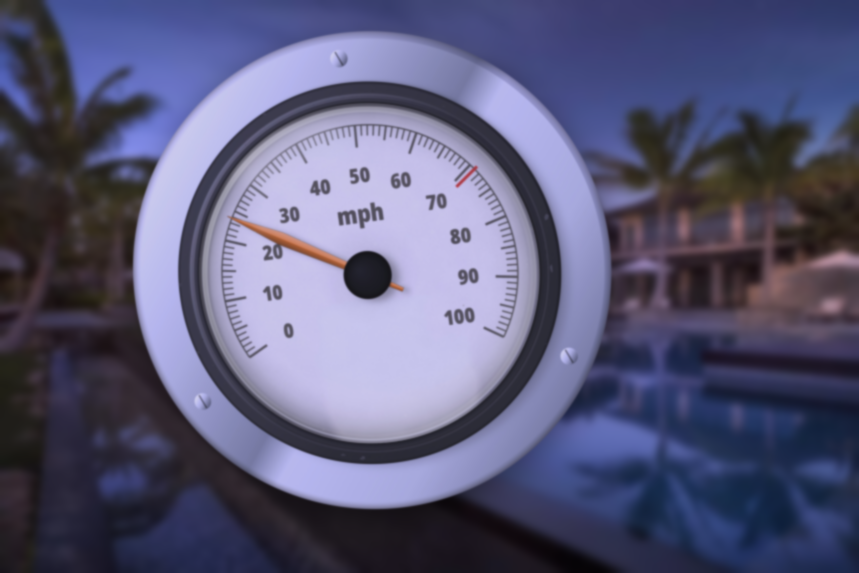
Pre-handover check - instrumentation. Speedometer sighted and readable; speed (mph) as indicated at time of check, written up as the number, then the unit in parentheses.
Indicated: 24 (mph)
